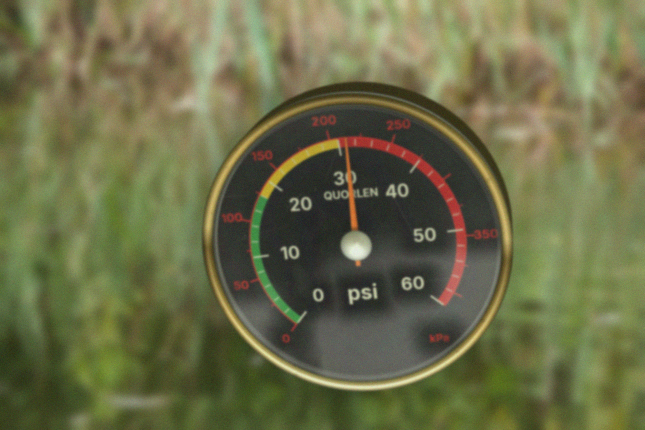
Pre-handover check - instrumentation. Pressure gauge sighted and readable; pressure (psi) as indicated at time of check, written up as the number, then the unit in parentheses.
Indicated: 31 (psi)
